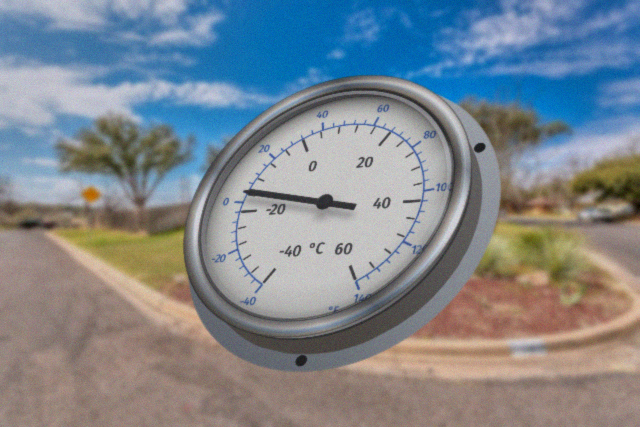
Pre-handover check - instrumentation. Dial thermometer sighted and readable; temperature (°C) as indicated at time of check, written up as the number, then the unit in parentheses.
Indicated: -16 (°C)
